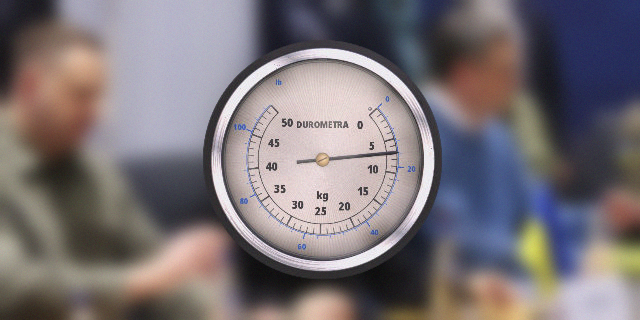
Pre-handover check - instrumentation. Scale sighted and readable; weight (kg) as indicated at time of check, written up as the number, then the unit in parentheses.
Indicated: 7 (kg)
